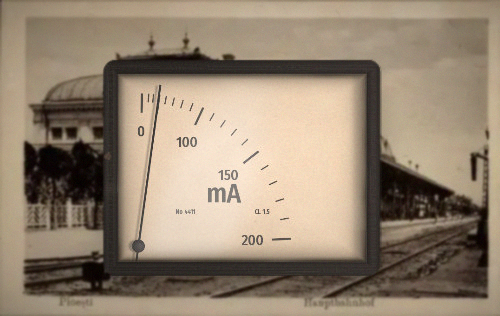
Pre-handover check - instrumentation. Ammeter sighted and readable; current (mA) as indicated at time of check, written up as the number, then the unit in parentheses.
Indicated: 50 (mA)
